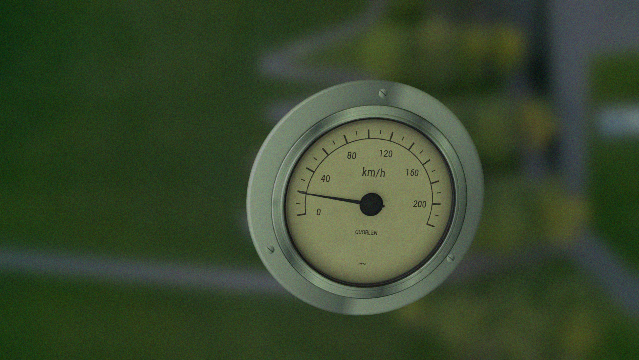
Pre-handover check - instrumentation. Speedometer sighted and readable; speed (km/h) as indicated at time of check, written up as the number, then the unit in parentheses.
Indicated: 20 (km/h)
